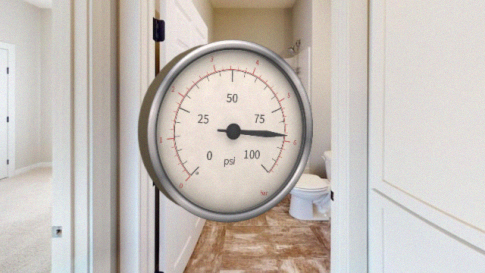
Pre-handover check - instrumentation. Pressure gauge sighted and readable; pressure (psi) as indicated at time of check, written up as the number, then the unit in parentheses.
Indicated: 85 (psi)
